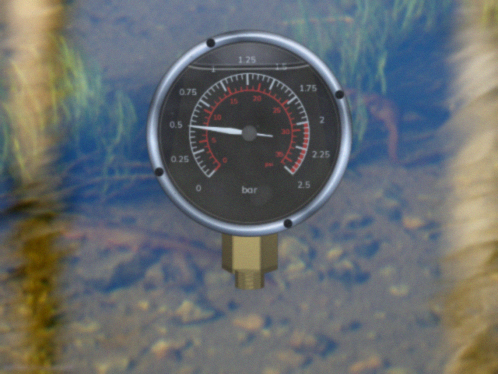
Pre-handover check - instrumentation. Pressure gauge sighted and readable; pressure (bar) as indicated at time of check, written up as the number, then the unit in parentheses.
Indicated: 0.5 (bar)
